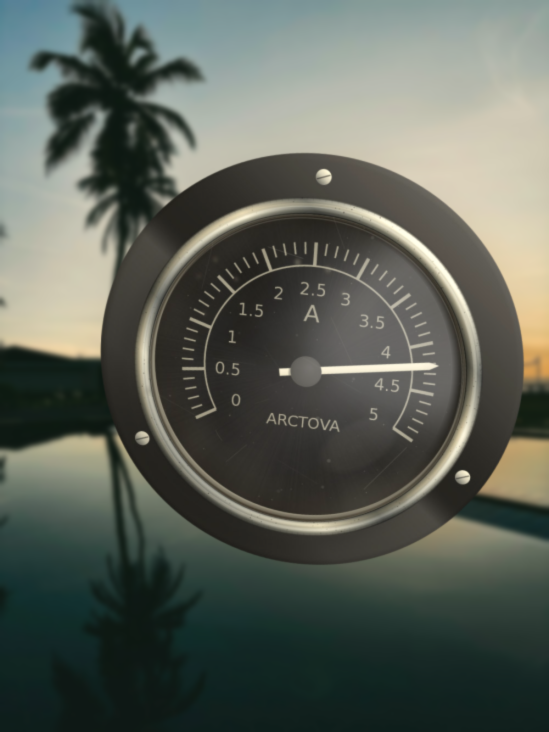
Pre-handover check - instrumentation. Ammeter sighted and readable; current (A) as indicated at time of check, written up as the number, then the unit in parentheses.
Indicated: 4.2 (A)
